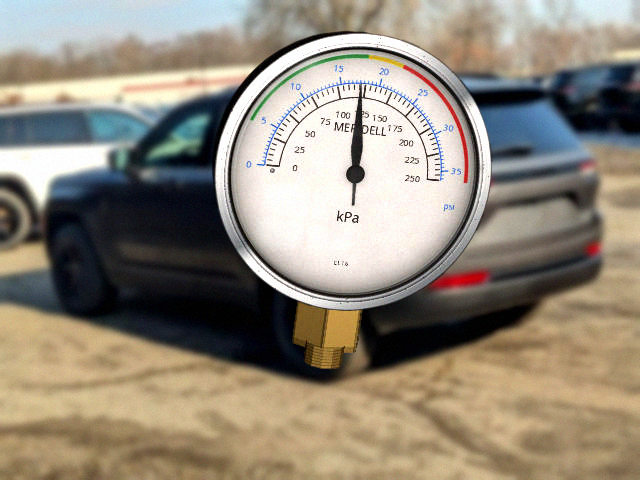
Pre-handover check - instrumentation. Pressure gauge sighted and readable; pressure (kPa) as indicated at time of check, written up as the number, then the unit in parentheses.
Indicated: 120 (kPa)
